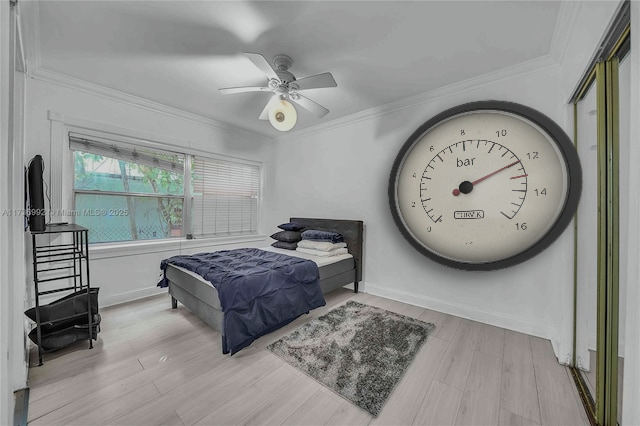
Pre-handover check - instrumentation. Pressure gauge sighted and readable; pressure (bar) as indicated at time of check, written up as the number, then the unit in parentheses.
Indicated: 12 (bar)
